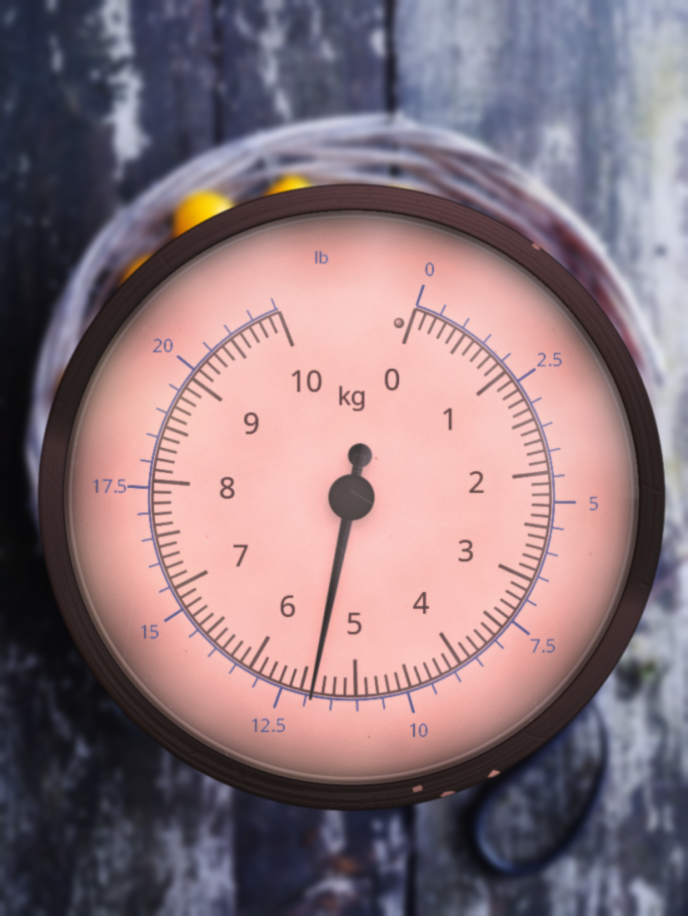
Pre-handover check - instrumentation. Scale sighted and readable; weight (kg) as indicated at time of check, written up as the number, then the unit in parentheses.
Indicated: 5.4 (kg)
